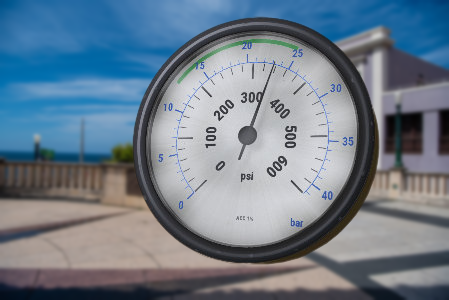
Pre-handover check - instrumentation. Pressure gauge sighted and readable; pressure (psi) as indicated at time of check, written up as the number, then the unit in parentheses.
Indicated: 340 (psi)
